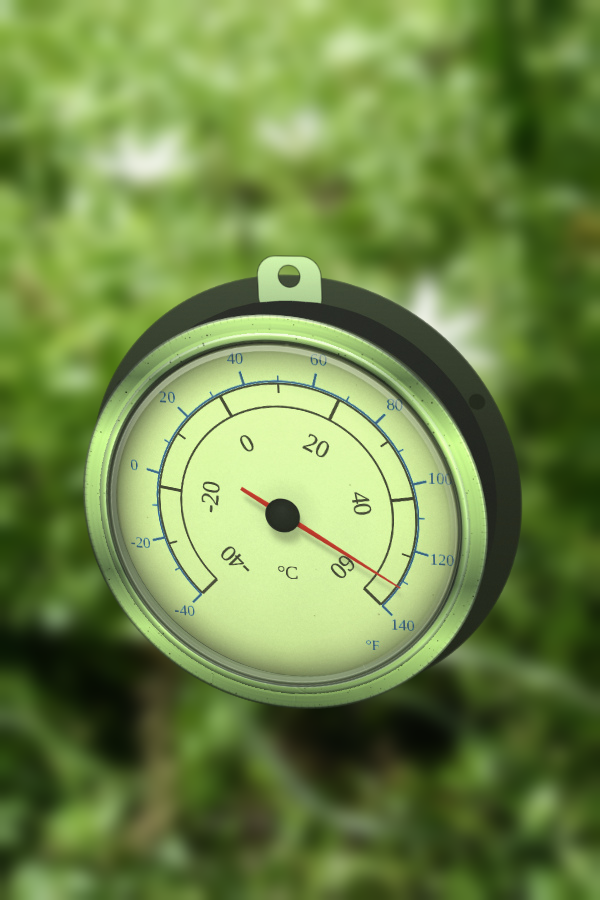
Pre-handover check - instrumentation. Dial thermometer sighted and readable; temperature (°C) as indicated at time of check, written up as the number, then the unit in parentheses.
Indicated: 55 (°C)
